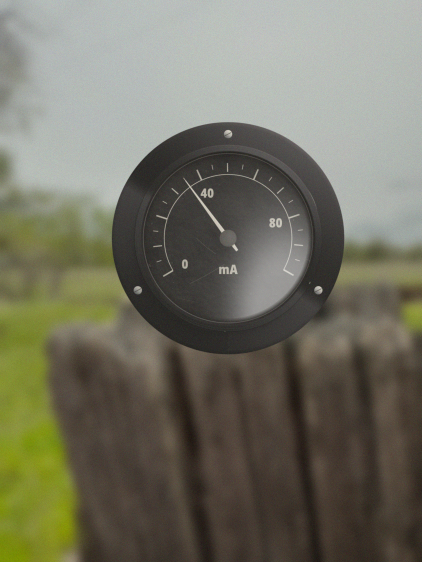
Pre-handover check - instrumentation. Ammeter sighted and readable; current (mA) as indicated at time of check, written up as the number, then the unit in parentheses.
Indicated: 35 (mA)
